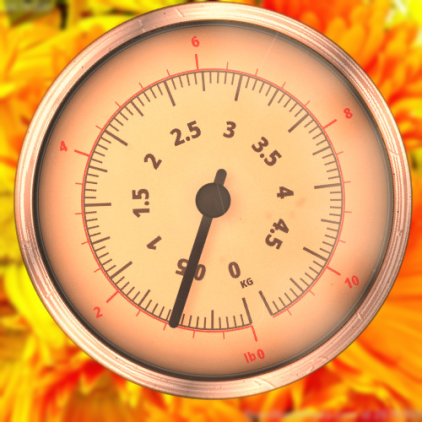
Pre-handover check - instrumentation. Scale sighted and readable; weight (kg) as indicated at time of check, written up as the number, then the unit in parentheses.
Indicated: 0.5 (kg)
